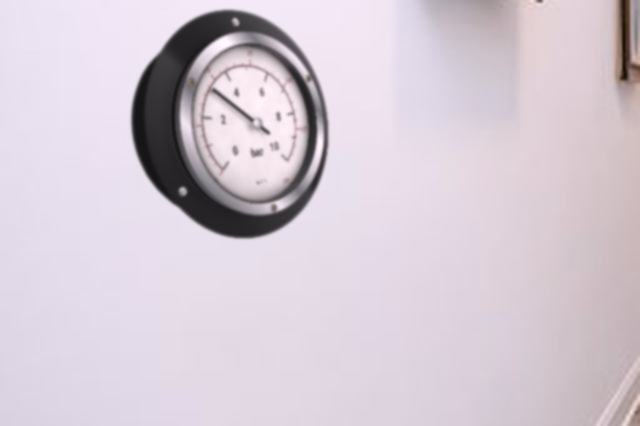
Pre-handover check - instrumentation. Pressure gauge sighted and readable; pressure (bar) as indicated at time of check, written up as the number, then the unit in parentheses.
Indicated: 3 (bar)
